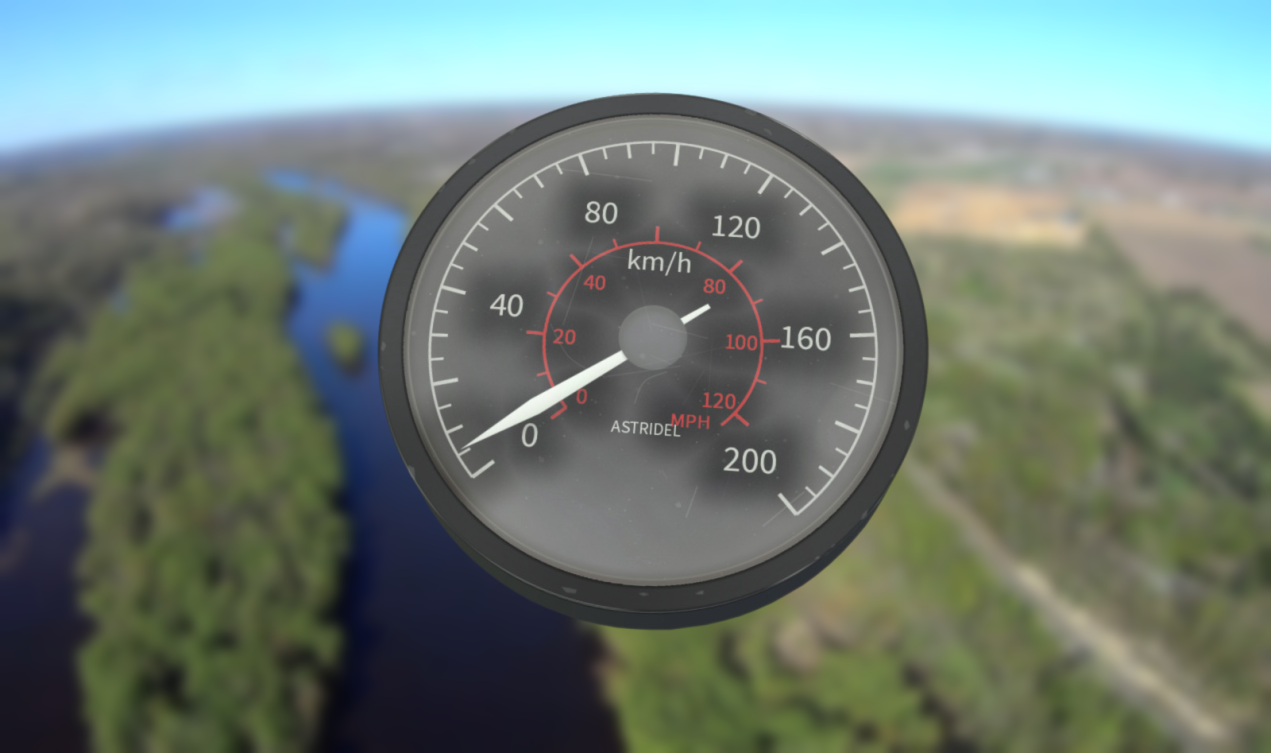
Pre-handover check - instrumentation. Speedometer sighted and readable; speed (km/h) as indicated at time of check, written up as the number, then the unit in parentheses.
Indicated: 5 (km/h)
